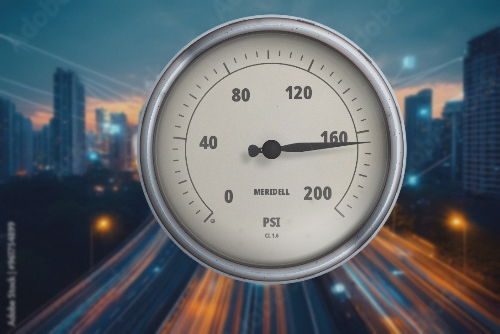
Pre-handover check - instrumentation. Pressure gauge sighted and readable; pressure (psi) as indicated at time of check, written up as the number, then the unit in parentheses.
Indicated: 165 (psi)
